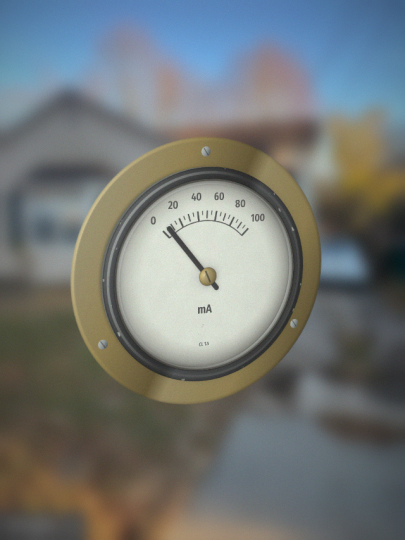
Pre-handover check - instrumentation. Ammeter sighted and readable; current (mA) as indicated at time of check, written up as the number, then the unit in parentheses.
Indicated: 5 (mA)
